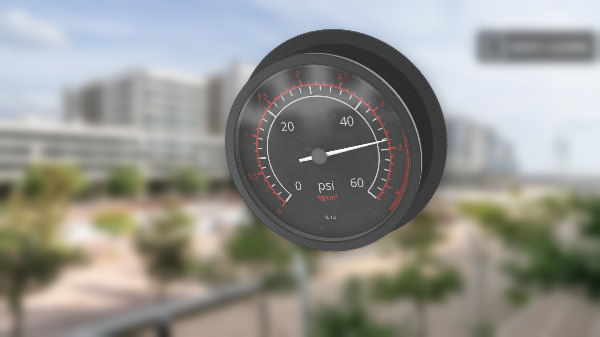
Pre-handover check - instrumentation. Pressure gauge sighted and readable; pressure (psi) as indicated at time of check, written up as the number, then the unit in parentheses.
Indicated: 48 (psi)
